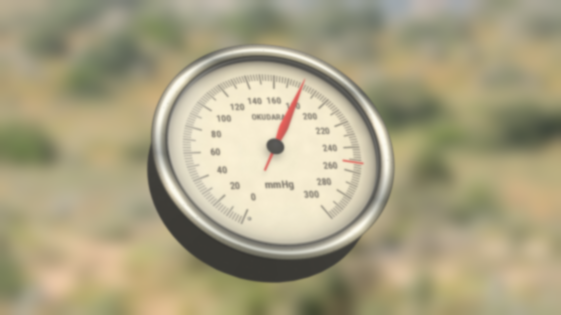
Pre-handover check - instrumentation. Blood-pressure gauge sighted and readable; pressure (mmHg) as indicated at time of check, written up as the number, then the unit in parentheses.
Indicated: 180 (mmHg)
